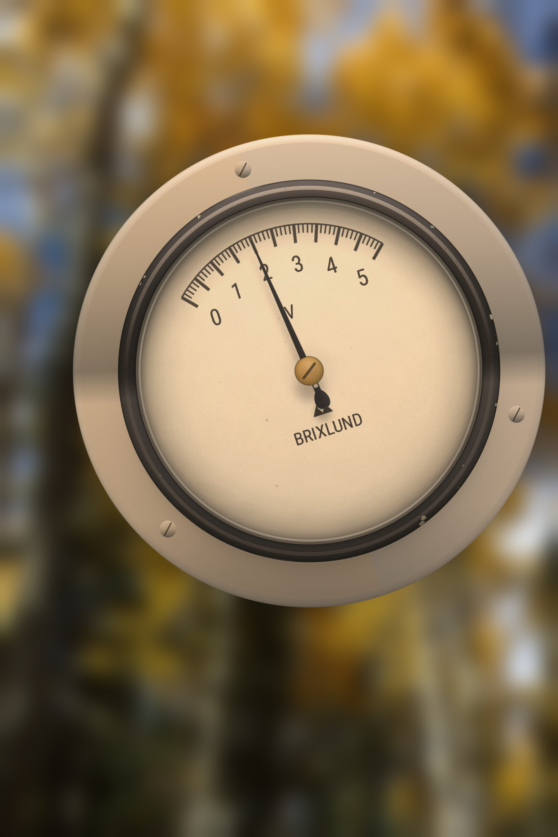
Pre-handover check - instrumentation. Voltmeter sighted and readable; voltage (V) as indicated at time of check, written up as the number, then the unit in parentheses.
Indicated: 2 (V)
